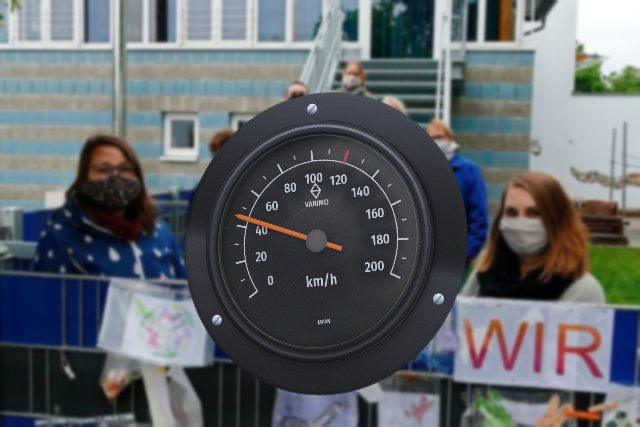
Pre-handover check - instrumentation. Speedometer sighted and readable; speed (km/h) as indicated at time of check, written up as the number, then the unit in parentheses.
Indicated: 45 (km/h)
